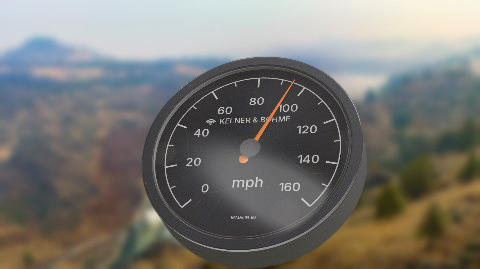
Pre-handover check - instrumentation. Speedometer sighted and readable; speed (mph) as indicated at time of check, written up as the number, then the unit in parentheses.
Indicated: 95 (mph)
